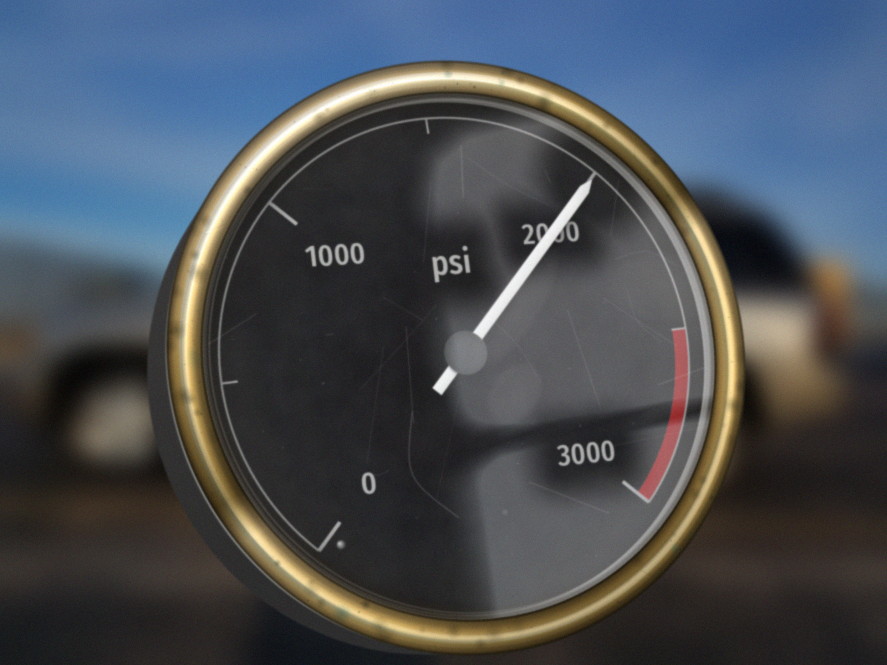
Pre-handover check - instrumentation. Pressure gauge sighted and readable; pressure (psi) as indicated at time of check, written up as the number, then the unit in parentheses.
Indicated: 2000 (psi)
